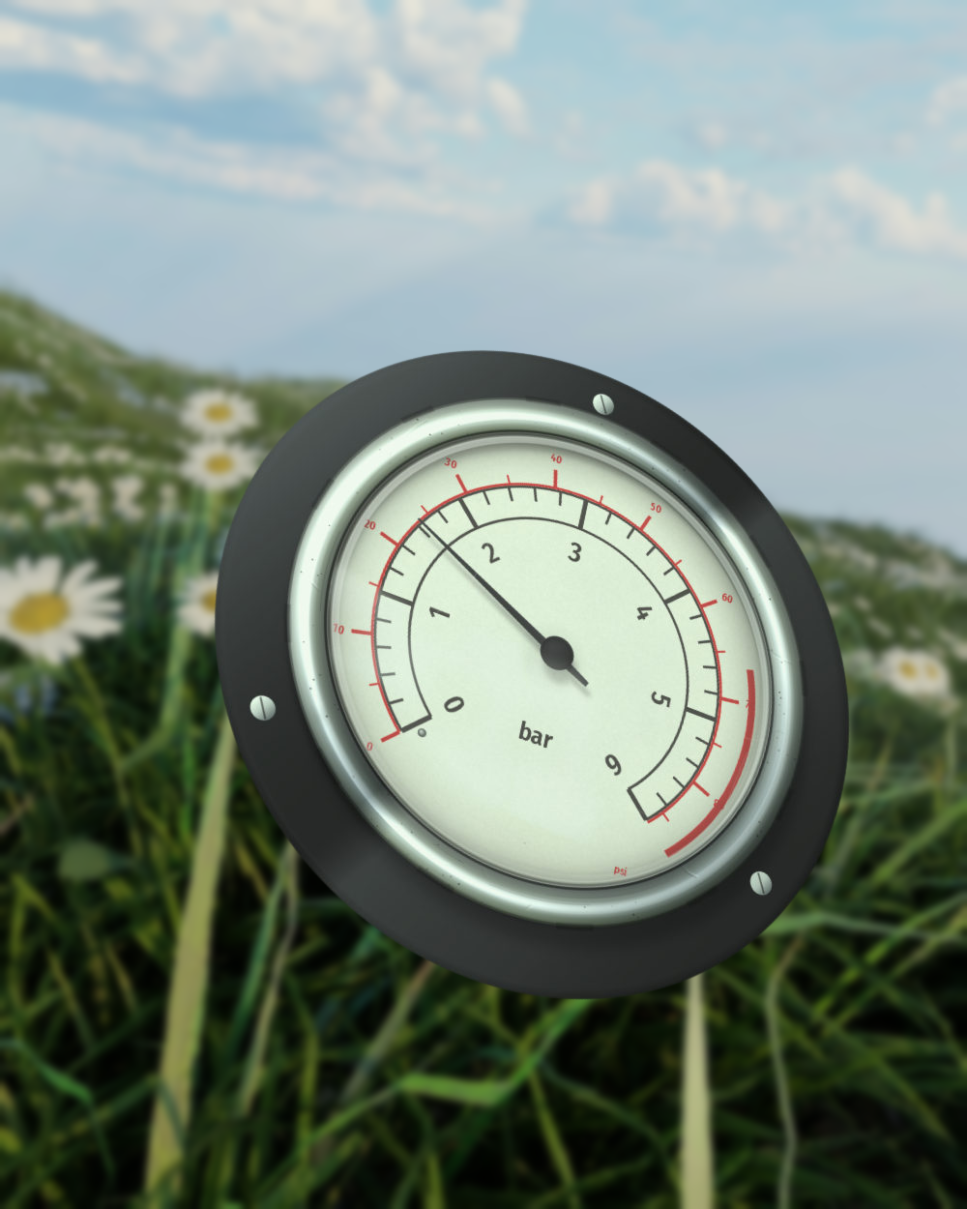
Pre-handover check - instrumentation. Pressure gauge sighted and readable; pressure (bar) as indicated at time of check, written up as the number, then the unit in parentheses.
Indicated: 1.6 (bar)
